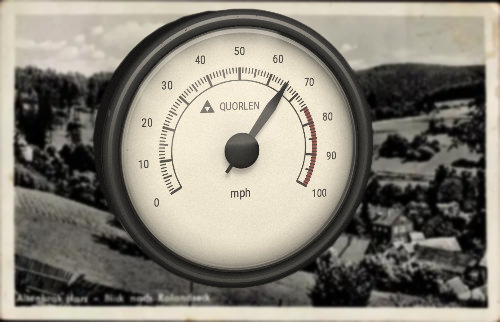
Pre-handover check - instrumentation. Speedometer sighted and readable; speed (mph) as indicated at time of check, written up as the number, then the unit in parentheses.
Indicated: 65 (mph)
